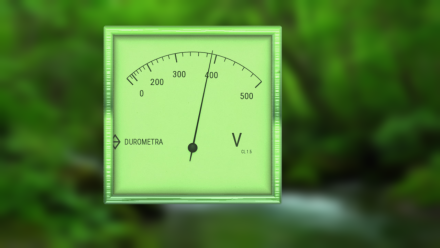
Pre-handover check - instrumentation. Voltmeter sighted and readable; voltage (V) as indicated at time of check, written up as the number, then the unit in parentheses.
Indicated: 390 (V)
